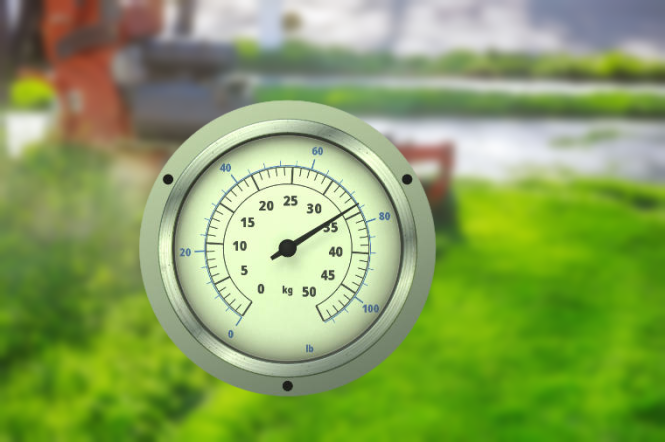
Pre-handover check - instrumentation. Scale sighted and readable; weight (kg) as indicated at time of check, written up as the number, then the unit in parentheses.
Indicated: 34 (kg)
